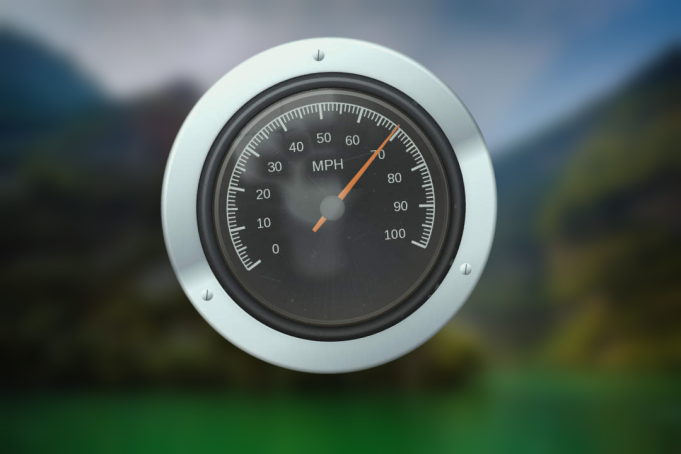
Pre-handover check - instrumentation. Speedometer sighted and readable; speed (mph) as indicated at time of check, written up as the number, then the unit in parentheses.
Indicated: 69 (mph)
